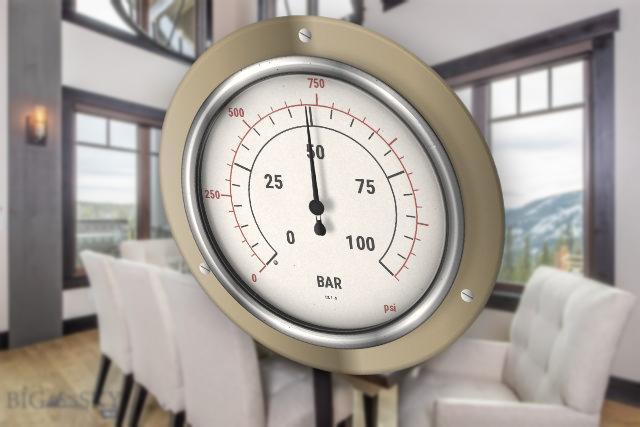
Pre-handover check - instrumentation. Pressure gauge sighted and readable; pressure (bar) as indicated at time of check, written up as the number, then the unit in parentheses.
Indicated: 50 (bar)
